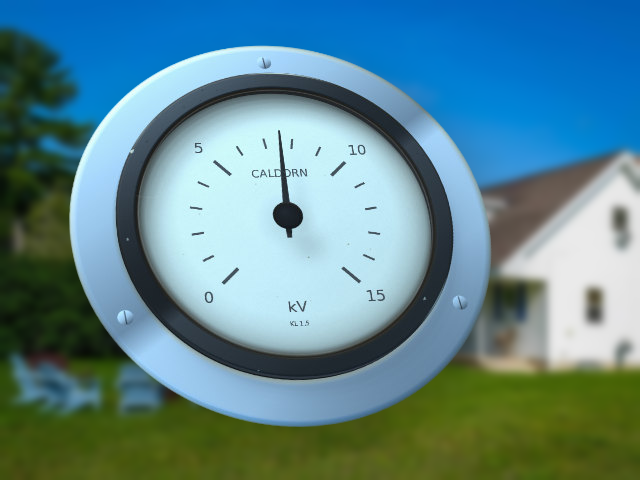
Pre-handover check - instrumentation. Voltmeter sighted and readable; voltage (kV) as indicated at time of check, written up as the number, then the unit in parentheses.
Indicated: 7.5 (kV)
